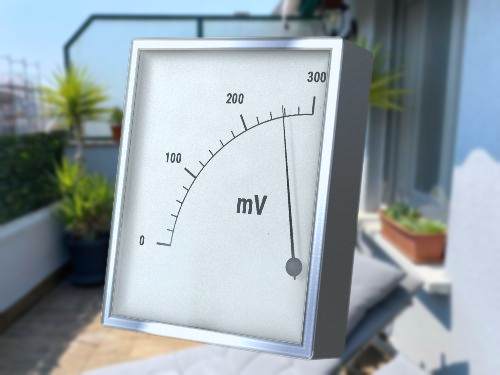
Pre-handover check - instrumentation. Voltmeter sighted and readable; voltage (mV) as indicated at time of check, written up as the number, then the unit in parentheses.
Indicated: 260 (mV)
